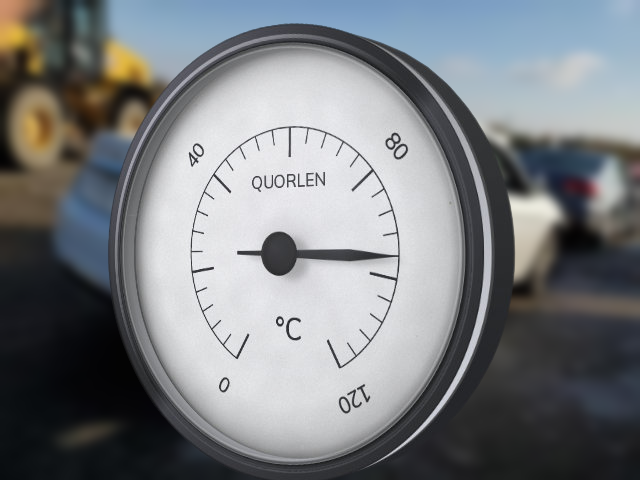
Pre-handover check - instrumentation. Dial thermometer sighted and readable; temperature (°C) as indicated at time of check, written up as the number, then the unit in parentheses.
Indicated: 96 (°C)
